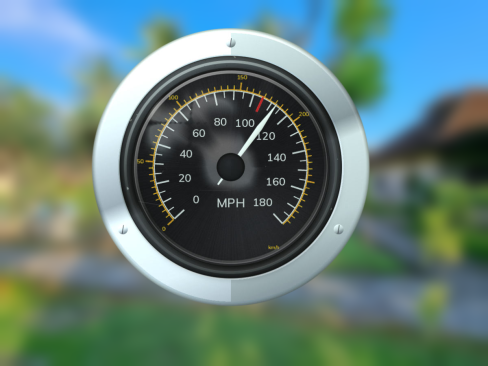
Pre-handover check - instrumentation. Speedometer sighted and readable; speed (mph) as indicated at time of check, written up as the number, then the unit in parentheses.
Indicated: 112.5 (mph)
